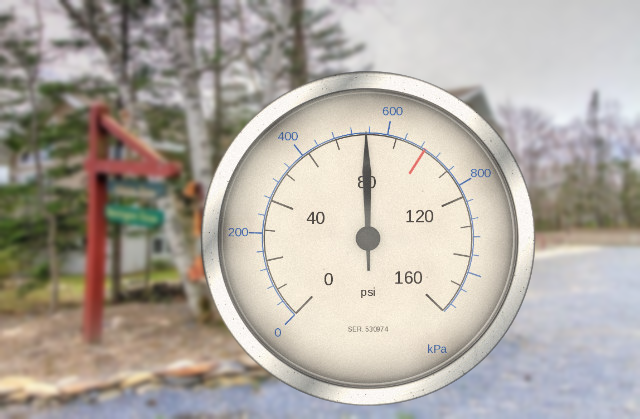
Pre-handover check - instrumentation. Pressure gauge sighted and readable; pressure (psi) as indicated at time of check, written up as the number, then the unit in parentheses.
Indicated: 80 (psi)
